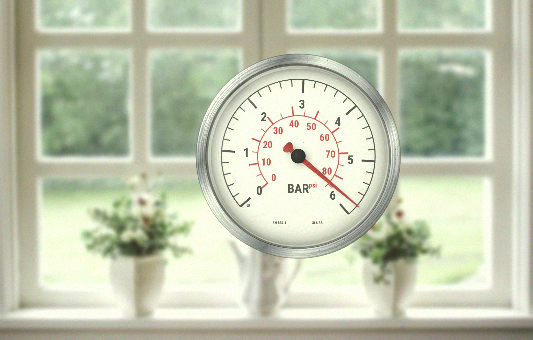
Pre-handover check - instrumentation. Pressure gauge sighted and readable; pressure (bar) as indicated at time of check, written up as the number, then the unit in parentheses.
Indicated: 5.8 (bar)
